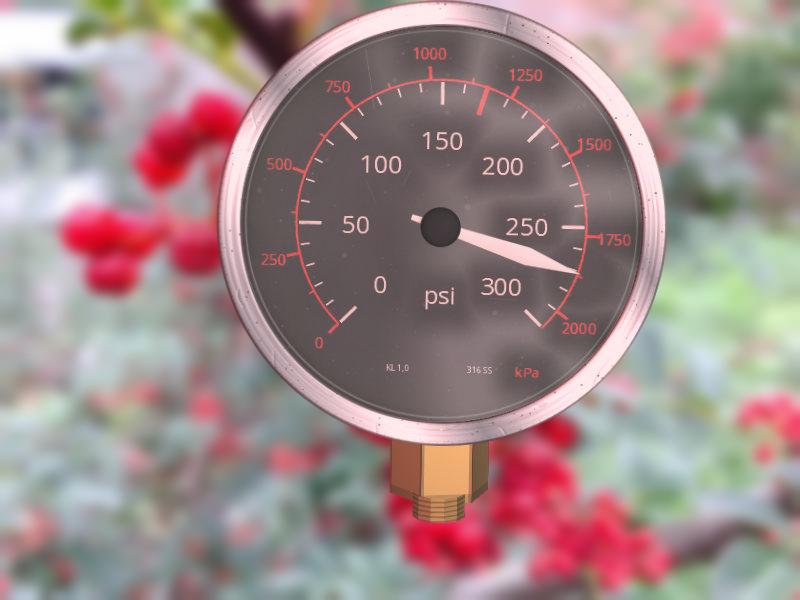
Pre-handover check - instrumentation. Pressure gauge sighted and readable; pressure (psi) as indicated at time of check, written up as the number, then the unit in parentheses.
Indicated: 270 (psi)
